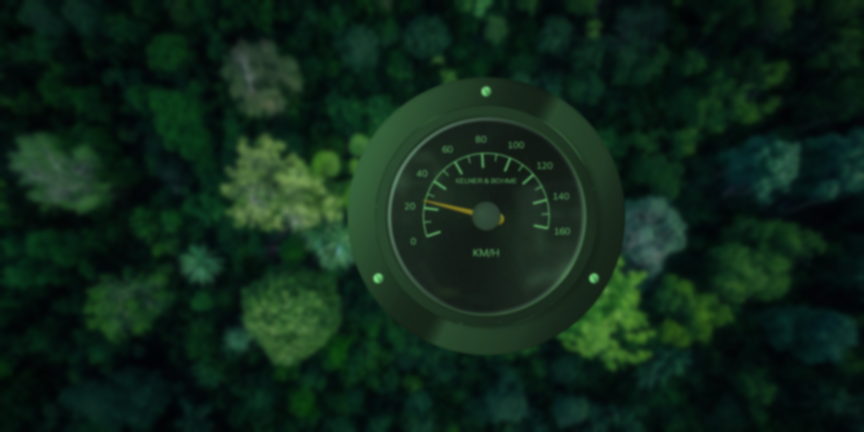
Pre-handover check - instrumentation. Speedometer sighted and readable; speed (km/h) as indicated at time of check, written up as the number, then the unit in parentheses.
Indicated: 25 (km/h)
